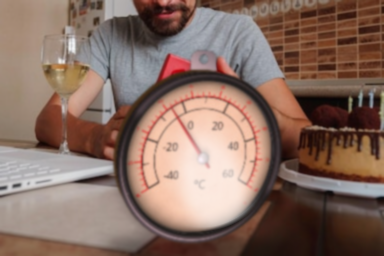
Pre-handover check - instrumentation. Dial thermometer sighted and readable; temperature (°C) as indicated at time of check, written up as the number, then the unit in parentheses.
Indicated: -5 (°C)
